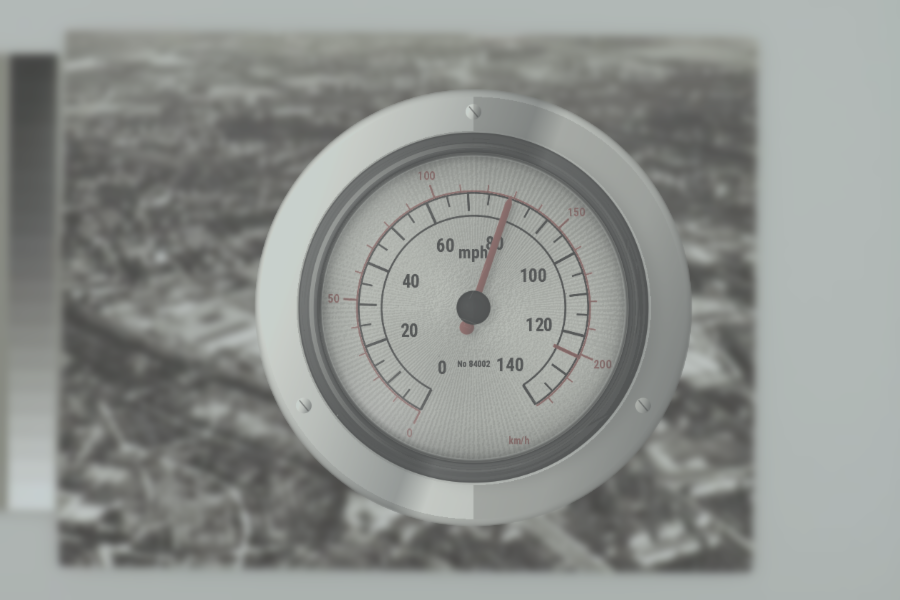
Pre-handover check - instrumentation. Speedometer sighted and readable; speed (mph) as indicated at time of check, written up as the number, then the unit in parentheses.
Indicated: 80 (mph)
